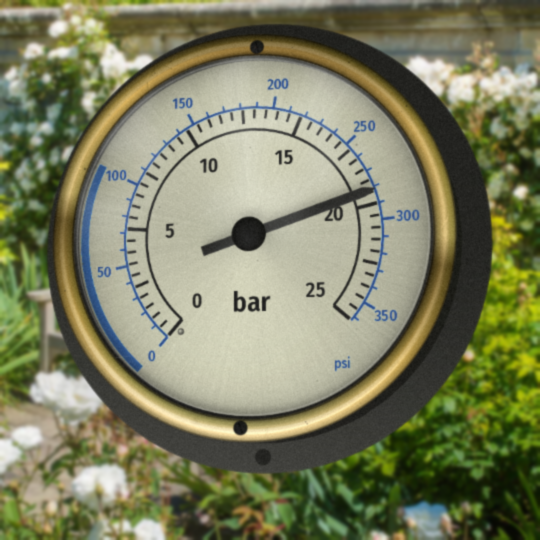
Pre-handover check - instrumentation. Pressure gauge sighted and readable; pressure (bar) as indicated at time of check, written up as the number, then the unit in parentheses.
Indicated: 19.5 (bar)
